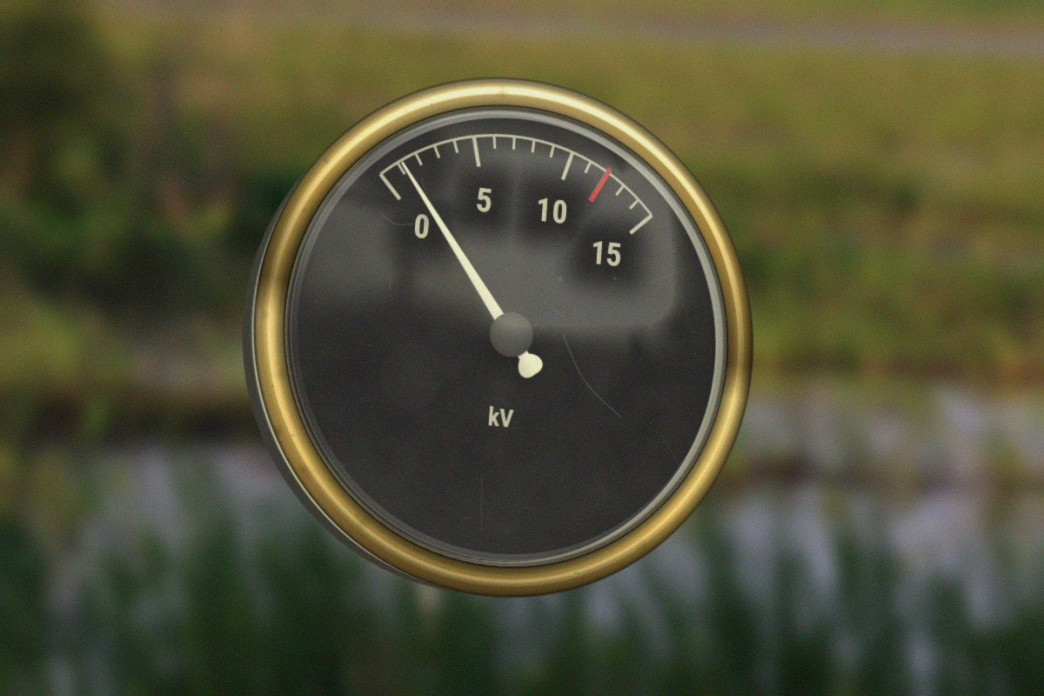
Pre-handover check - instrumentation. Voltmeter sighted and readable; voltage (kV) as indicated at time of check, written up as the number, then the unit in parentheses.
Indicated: 1 (kV)
